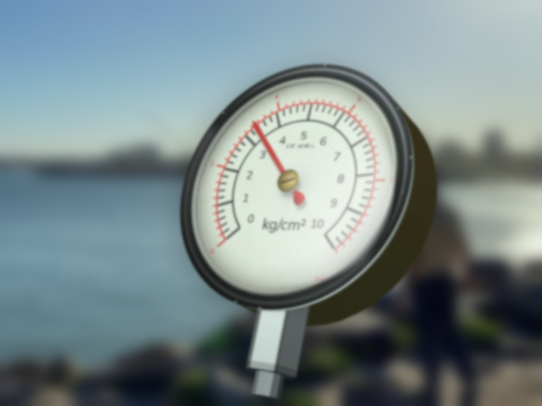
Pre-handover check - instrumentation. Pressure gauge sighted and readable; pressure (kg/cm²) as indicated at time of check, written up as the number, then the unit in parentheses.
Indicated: 3.4 (kg/cm²)
